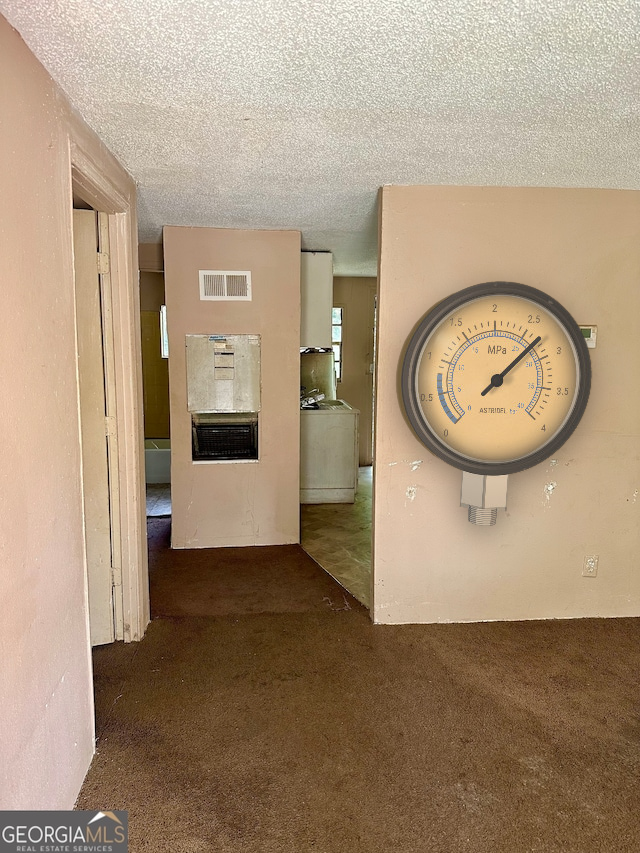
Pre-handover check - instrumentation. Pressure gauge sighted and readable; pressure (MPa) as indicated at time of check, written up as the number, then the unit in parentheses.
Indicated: 2.7 (MPa)
